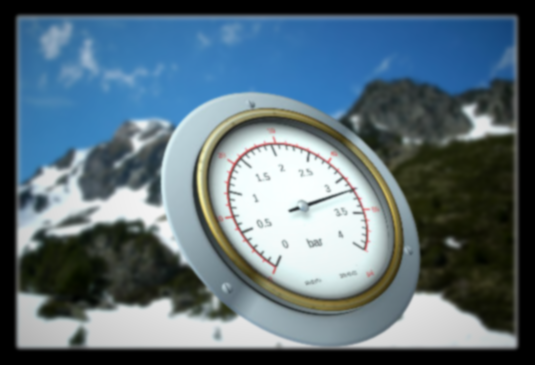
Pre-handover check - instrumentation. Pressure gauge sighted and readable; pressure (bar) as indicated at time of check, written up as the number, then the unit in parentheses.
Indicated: 3.2 (bar)
